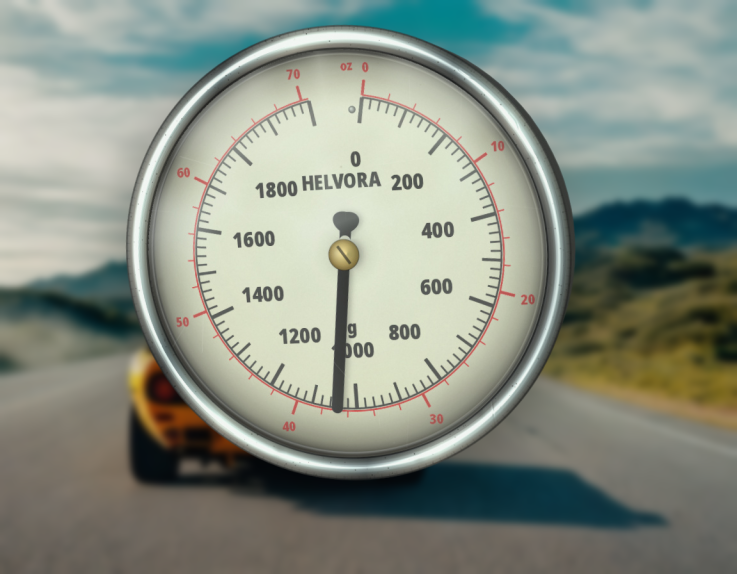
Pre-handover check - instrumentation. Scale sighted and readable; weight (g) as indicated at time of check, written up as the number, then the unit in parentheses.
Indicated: 1040 (g)
